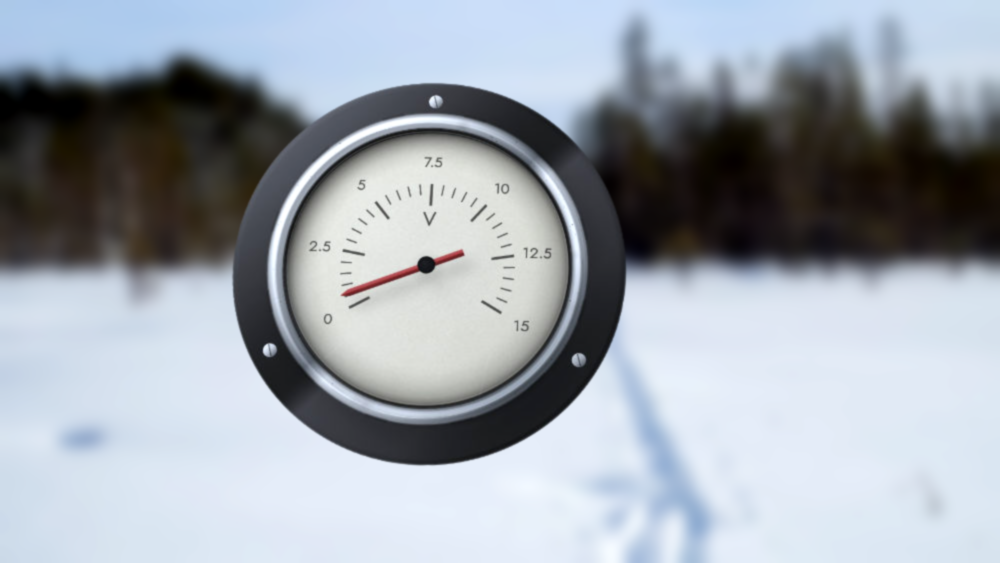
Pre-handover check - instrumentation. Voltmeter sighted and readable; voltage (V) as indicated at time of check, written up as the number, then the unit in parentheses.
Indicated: 0.5 (V)
